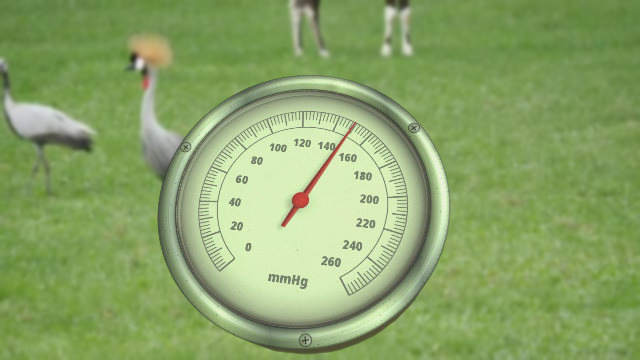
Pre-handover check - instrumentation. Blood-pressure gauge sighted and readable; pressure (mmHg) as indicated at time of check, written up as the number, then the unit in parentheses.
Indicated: 150 (mmHg)
